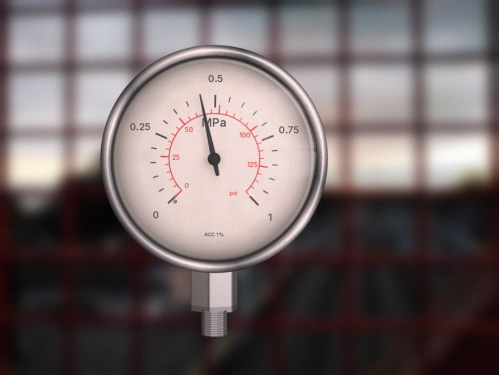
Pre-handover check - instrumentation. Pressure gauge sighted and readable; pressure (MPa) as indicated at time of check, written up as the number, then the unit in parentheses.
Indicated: 0.45 (MPa)
